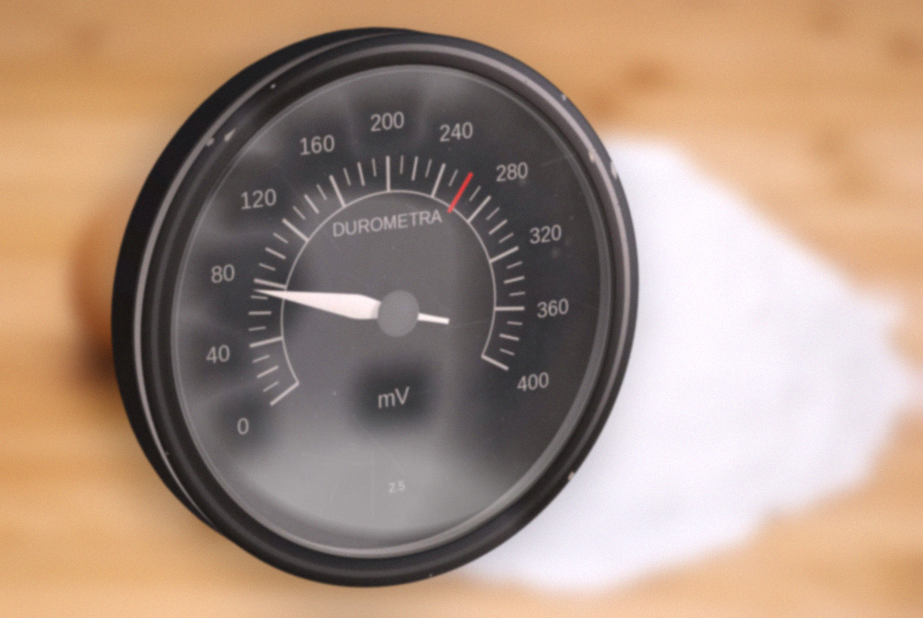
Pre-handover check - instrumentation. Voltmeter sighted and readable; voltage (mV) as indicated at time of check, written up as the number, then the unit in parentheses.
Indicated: 75 (mV)
